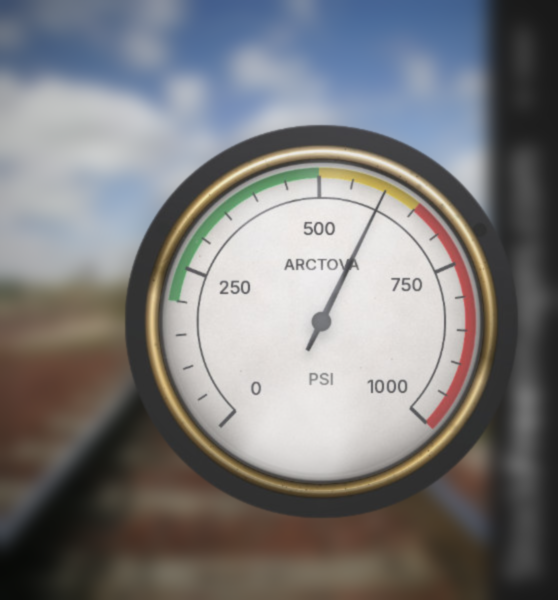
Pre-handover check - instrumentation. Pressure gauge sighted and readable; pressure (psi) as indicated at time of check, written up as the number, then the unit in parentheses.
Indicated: 600 (psi)
